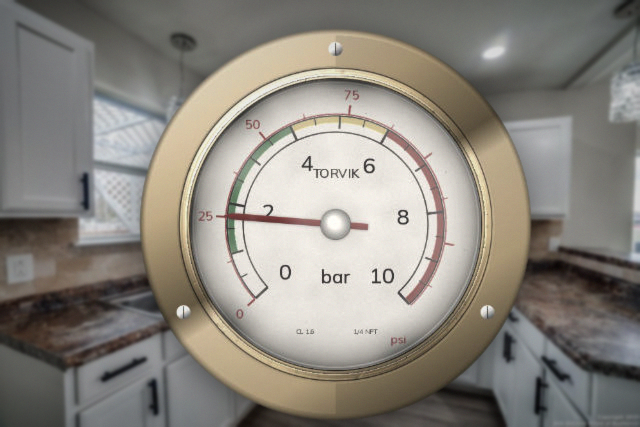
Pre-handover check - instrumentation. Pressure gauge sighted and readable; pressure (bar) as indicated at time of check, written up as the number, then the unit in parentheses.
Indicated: 1.75 (bar)
